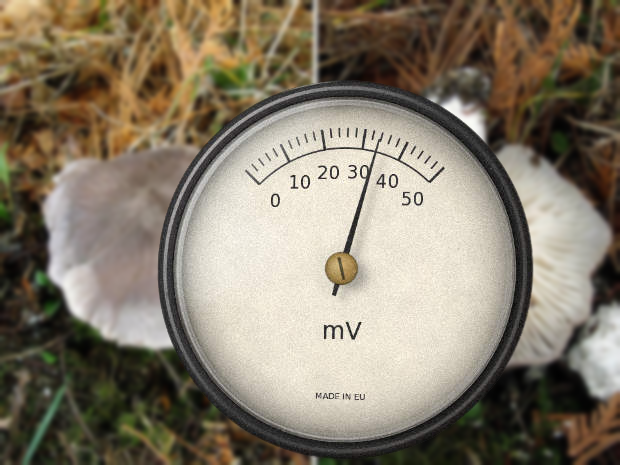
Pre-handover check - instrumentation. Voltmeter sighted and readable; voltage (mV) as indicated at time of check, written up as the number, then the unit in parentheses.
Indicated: 34 (mV)
